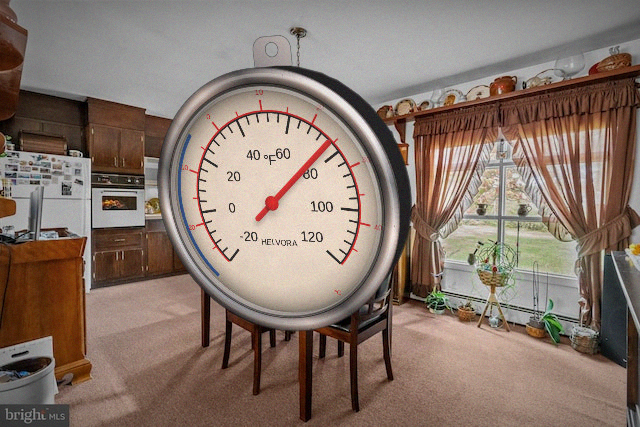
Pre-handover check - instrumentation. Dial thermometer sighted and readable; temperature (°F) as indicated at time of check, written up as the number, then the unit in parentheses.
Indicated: 76 (°F)
